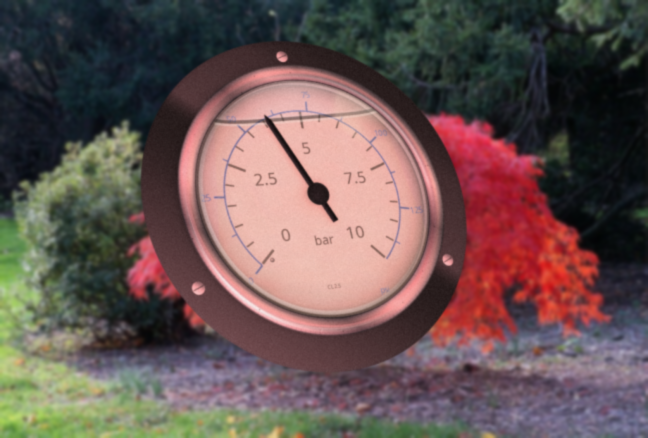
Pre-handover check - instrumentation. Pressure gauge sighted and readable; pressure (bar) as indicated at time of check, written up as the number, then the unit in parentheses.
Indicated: 4 (bar)
